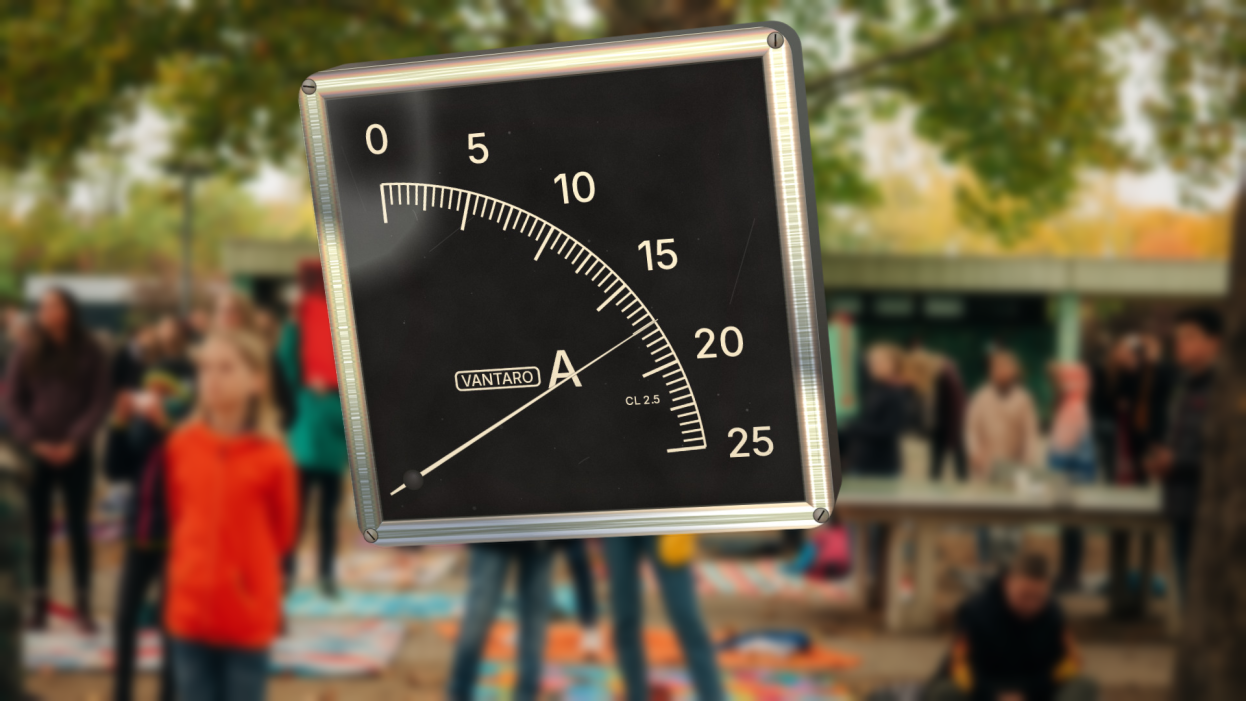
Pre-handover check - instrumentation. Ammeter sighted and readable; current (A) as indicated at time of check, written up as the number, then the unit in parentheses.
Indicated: 17.5 (A)
